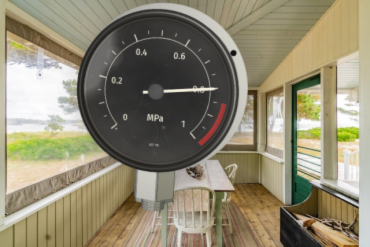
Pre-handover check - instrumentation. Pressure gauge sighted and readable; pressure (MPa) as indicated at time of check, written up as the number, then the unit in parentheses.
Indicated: 0.8 (MPa)
